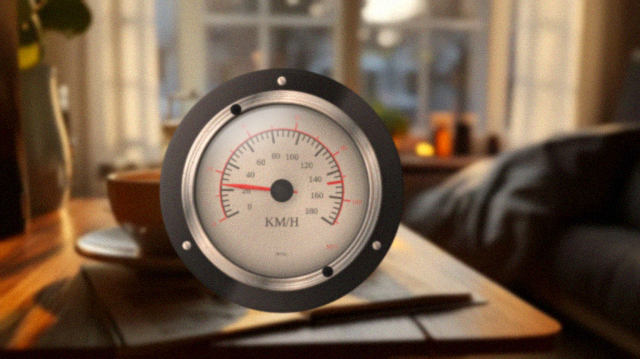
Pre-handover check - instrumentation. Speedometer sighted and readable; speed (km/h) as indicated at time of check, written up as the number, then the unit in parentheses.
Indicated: 24 (km/h)
